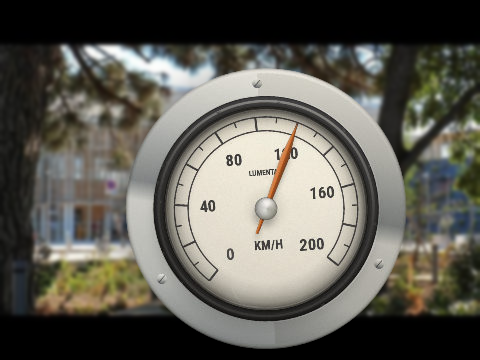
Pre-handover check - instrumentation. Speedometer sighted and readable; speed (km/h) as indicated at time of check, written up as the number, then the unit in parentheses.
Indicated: 120 (km/h)
